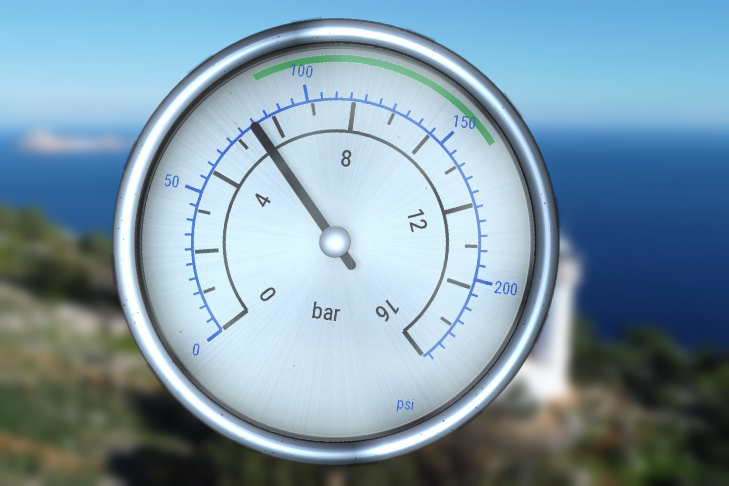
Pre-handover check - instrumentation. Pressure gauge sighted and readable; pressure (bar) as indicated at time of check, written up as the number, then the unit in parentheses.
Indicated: 5.5 (bar)
